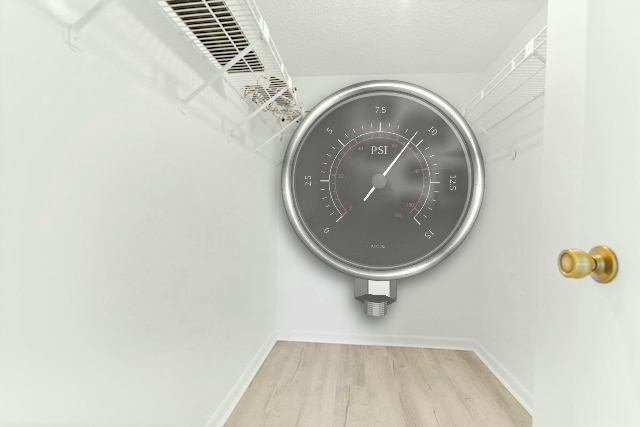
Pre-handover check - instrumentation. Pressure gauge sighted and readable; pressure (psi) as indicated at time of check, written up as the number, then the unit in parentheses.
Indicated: 9.5 (psi)
